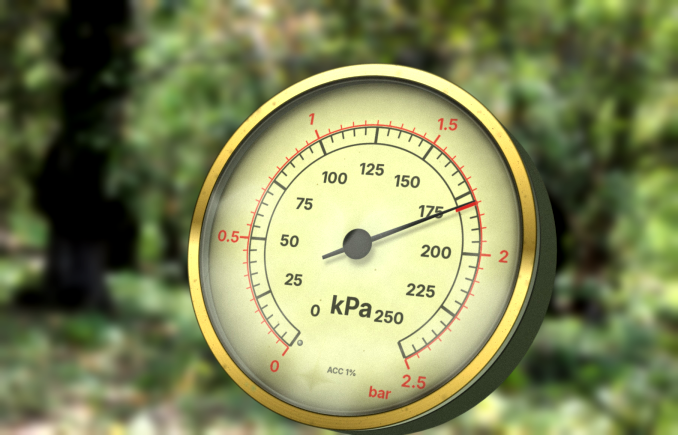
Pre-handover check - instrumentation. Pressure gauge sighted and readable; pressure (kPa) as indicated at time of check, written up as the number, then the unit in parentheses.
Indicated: 180 (kPa)
